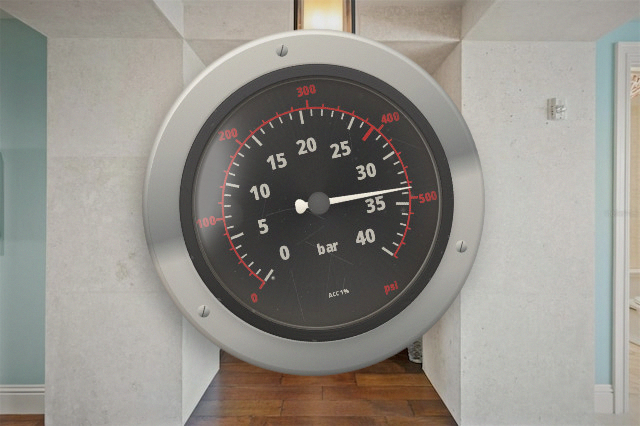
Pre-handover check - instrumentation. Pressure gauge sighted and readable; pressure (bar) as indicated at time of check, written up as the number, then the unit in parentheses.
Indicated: 33.5 (bar)
